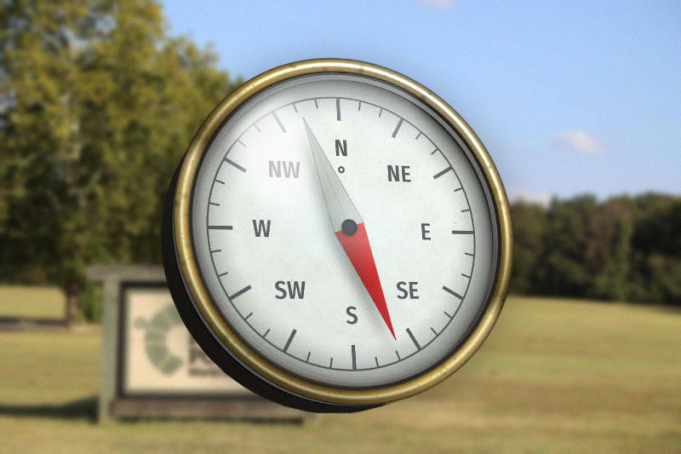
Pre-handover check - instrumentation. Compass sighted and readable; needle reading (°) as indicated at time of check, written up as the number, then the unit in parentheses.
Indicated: 160 (°)
